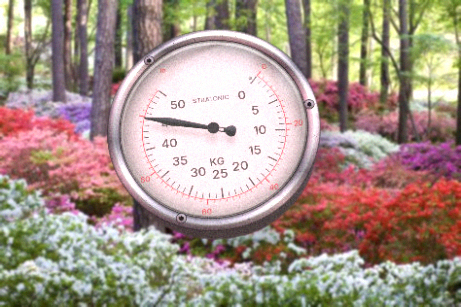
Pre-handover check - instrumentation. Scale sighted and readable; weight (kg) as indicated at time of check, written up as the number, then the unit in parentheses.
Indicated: 45 (kg)
